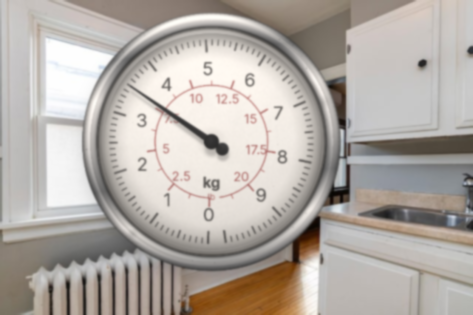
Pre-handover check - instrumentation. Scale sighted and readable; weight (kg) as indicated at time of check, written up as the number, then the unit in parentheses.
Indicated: 3.5 (kg)
